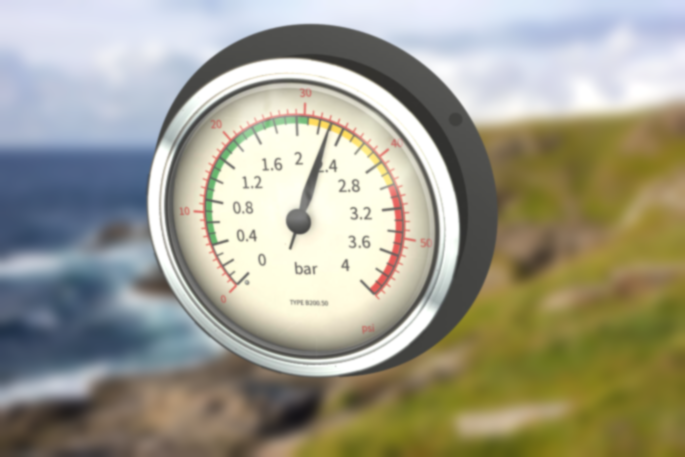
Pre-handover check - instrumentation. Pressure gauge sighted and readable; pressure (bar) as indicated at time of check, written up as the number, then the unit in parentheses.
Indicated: 2.3 (bar)
